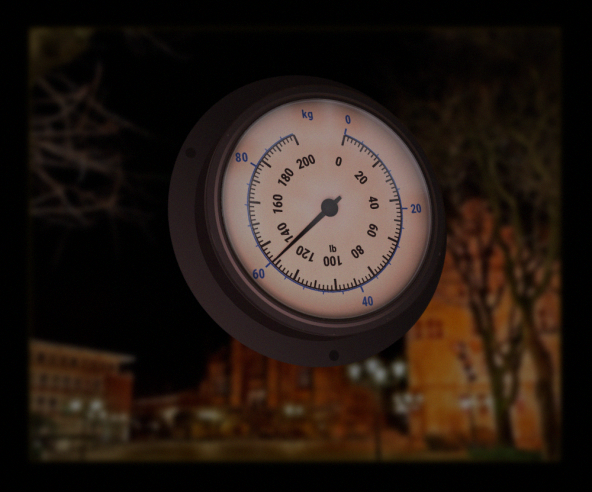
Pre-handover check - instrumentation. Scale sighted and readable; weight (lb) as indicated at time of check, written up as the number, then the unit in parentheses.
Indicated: 132 (lb)
